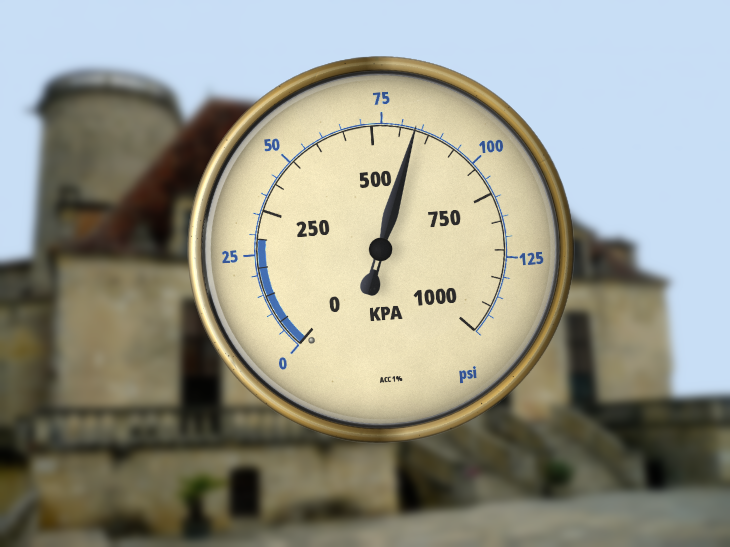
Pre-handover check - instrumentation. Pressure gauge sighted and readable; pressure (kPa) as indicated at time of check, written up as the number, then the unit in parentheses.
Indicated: 575 (kPa)
